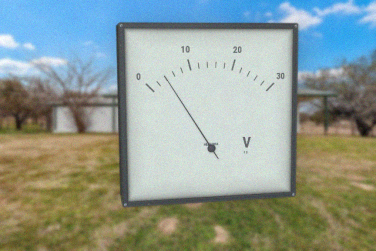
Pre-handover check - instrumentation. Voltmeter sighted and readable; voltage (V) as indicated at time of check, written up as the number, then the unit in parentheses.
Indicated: 4 (V)
